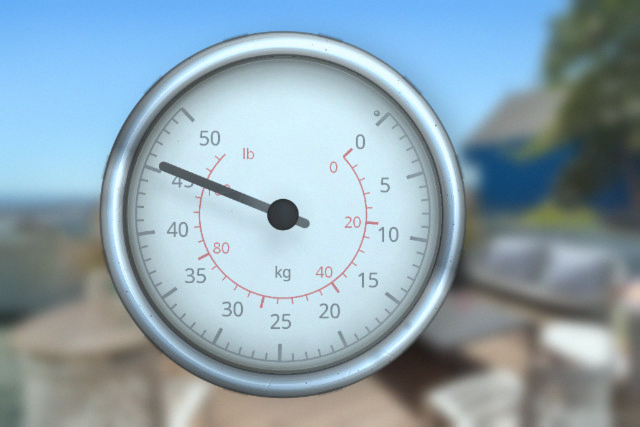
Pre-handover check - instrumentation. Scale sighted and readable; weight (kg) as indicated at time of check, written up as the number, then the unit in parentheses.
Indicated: 45.5 (kg)
